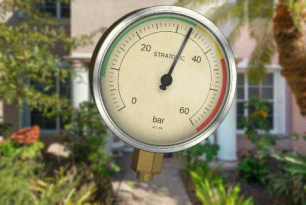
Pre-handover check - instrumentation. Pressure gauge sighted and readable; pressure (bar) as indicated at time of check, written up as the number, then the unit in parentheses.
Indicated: 33 (bar)
